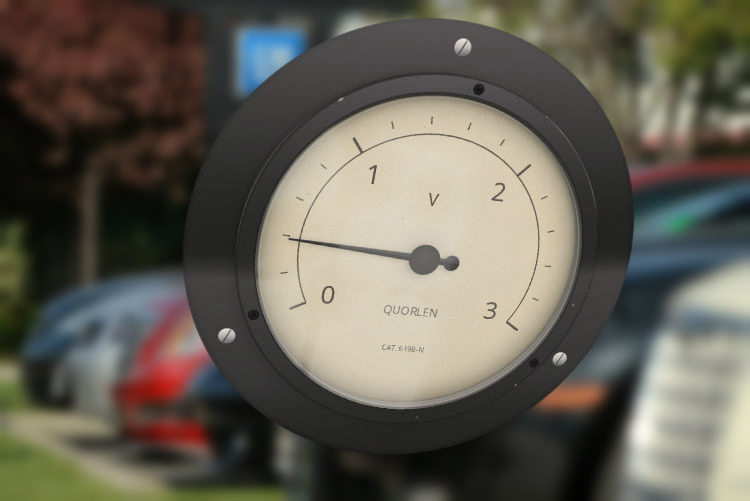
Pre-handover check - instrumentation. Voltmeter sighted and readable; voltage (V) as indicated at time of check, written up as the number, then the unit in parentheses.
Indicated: 0.4 (V)
